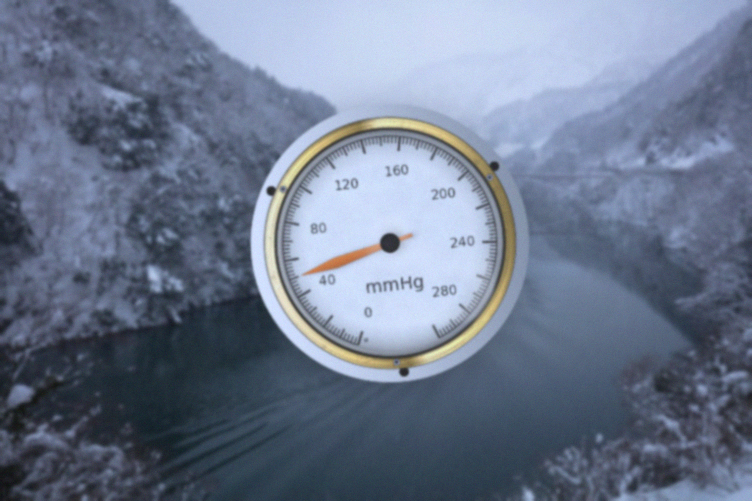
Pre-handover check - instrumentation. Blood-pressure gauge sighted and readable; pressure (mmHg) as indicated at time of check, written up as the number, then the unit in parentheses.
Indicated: 50 (mmHg)
